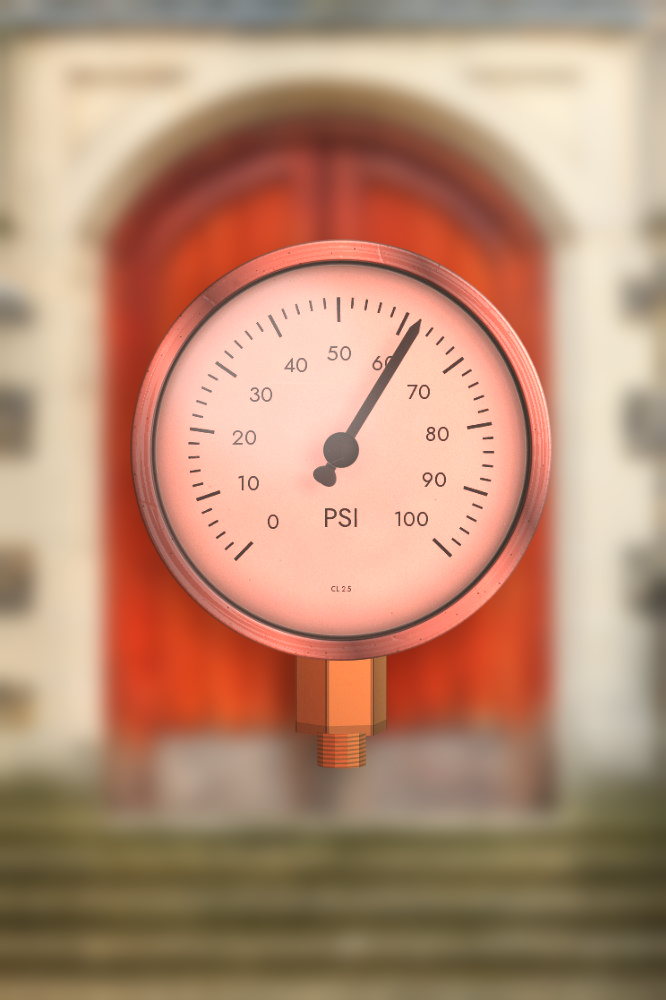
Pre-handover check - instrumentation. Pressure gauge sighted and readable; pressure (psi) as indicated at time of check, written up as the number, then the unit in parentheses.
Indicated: 62 (psi)
